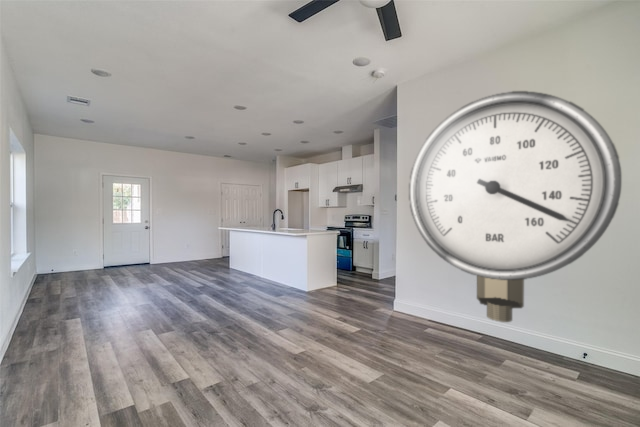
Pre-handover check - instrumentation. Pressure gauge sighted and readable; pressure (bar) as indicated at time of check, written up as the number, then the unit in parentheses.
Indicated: 150 (bar)
